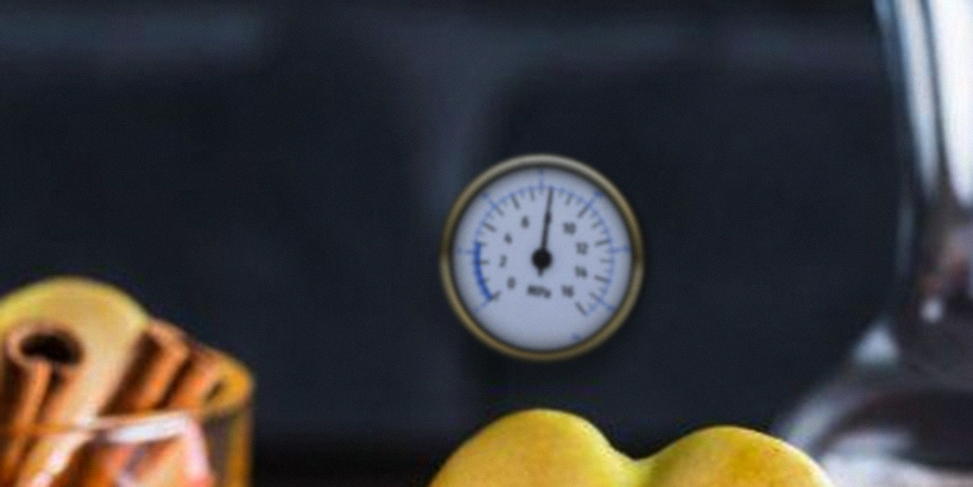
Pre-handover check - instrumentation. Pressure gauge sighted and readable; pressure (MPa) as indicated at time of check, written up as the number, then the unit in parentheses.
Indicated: 8 (MPa)
